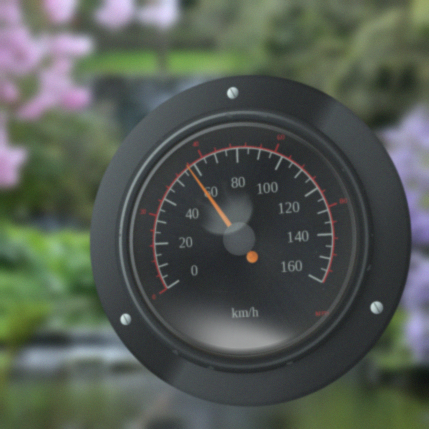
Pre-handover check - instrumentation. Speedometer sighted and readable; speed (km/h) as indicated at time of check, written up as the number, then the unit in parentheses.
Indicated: 57.5 (km/h)
